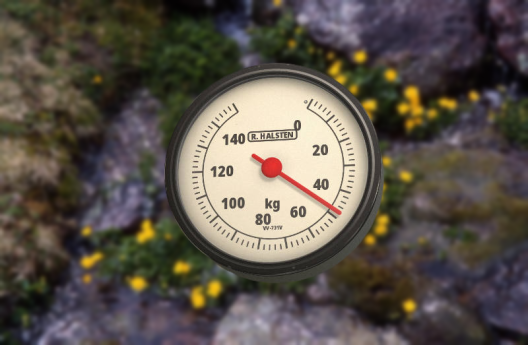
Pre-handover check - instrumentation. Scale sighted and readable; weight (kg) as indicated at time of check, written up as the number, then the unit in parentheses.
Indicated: 48 (kg)
